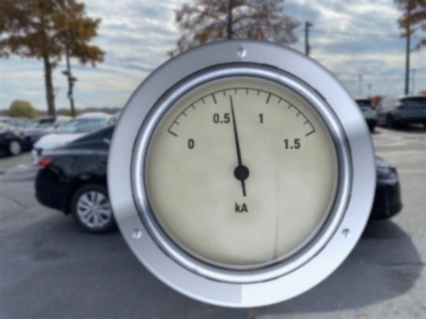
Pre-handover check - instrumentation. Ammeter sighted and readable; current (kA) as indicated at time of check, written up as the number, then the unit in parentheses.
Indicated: 0.65 (kA)
